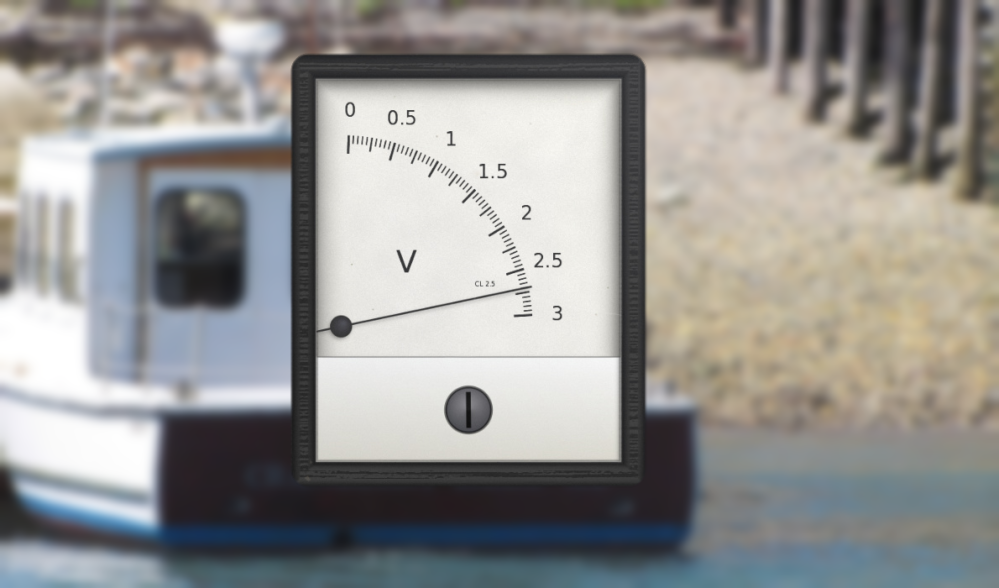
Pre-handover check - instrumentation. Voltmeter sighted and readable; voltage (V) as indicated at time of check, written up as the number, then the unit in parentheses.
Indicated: 2.7 (V)
